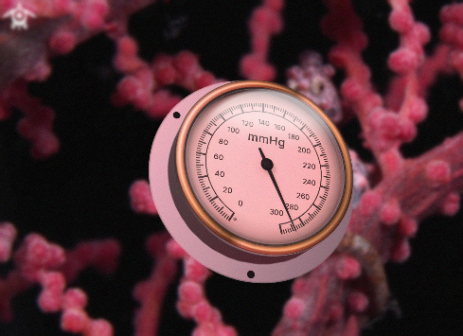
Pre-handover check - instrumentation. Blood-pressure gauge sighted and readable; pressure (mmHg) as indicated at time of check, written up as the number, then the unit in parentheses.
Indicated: 290 (mmHg)
